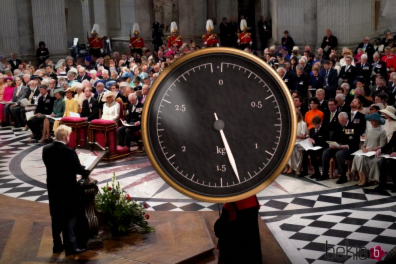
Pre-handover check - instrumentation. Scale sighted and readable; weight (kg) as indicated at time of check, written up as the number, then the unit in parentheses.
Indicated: 1.35 (kg)
